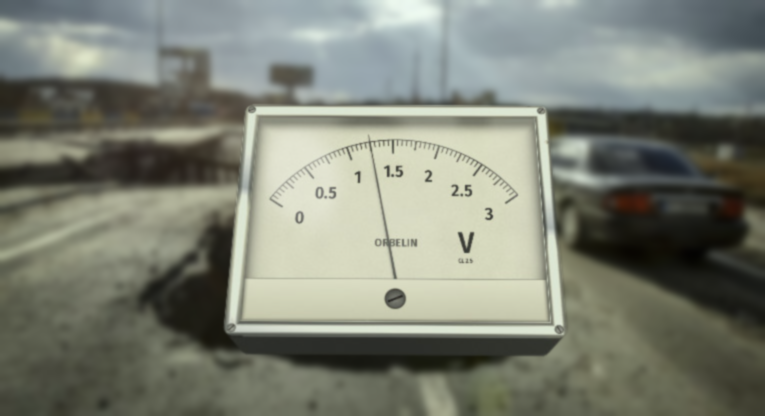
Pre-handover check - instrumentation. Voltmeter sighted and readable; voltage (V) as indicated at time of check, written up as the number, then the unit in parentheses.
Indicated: 1.25 (V)
